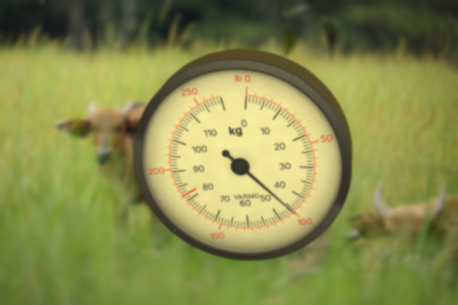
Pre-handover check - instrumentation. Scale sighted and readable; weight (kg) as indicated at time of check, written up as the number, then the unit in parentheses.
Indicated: 45 (kg)
